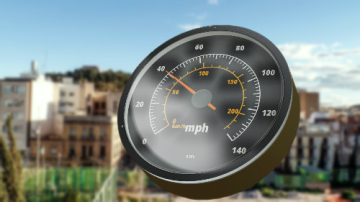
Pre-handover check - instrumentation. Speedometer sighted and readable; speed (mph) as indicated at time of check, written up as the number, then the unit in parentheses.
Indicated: 40 (mph)
